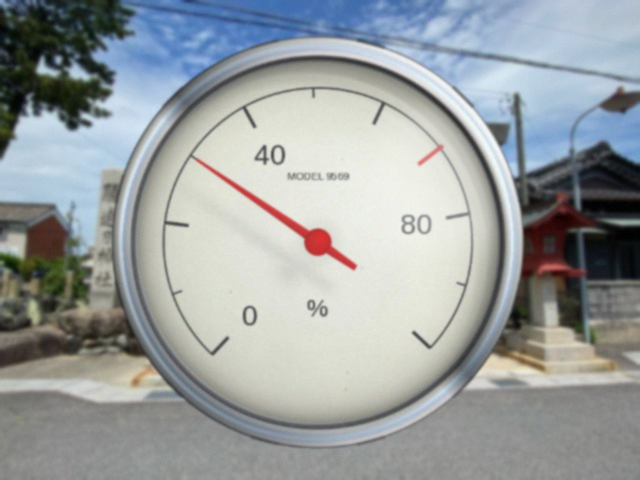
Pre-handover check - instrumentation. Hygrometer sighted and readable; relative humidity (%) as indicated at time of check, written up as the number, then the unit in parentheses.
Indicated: 30 (%)
